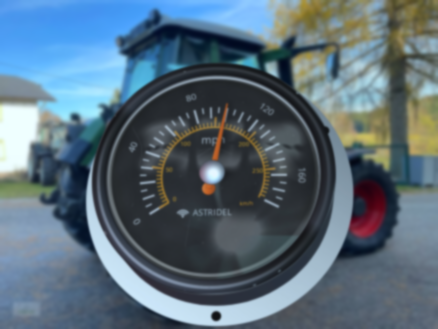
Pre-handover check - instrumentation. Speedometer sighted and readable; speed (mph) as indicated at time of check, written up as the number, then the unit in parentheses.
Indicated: 100 (mph)
